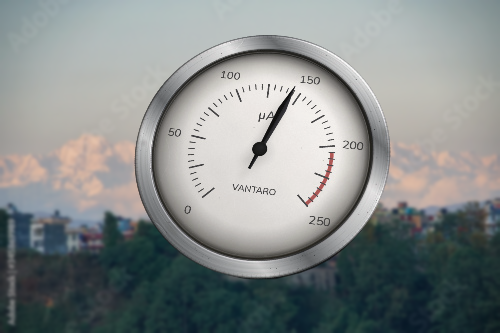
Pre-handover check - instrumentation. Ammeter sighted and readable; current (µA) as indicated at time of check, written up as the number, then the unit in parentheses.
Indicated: 145 (µA)
